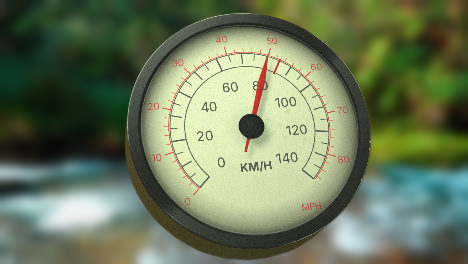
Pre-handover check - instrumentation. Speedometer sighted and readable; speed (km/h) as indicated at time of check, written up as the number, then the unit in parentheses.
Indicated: 80 (km/h)
